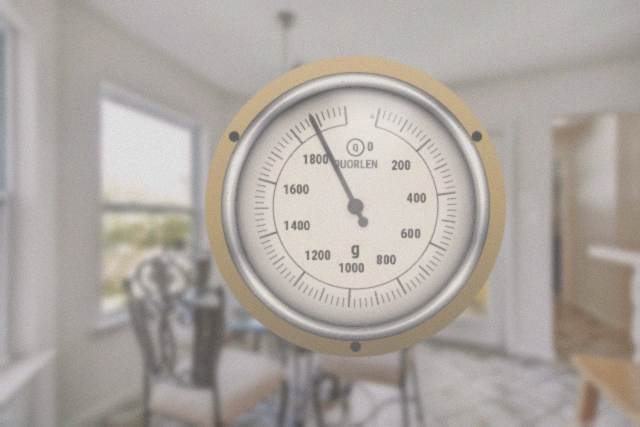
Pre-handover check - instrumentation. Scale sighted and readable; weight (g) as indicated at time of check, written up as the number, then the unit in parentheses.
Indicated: 1880 (g)
